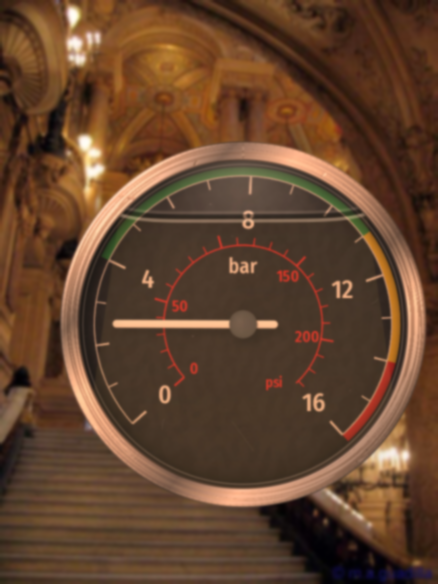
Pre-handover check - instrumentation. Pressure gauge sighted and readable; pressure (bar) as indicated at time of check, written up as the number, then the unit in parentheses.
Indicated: 2.5 (bar)
